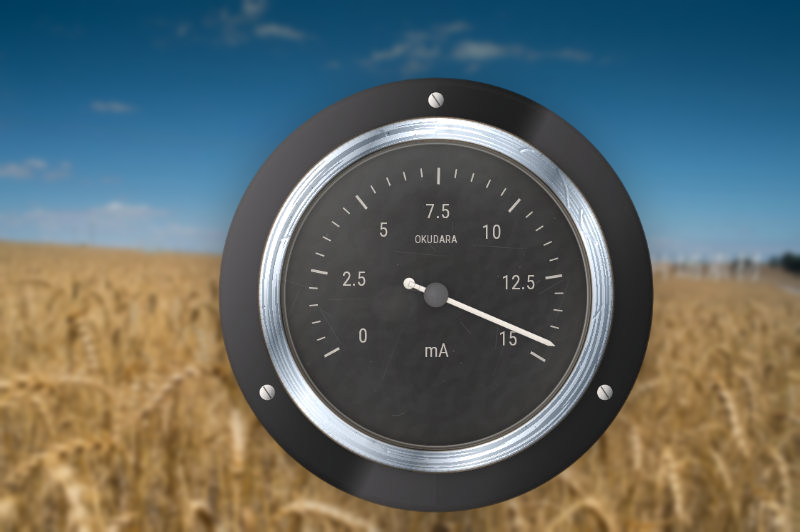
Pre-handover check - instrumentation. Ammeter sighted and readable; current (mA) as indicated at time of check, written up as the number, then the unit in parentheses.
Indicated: 14.5 (mA)
